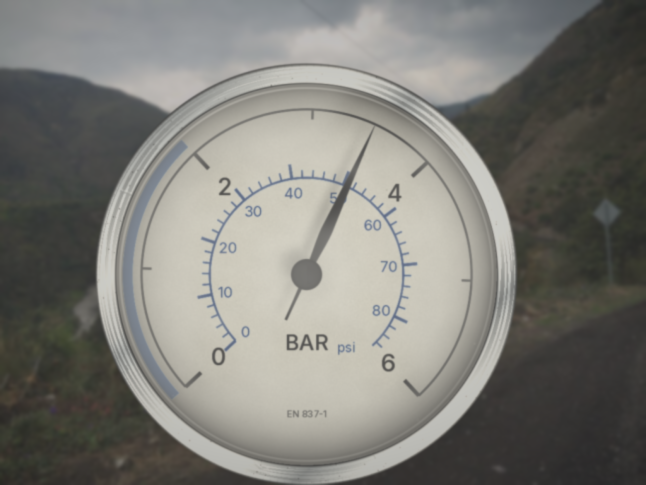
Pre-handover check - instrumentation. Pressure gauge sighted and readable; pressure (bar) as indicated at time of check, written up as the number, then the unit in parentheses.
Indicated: 3.5 (bar)
